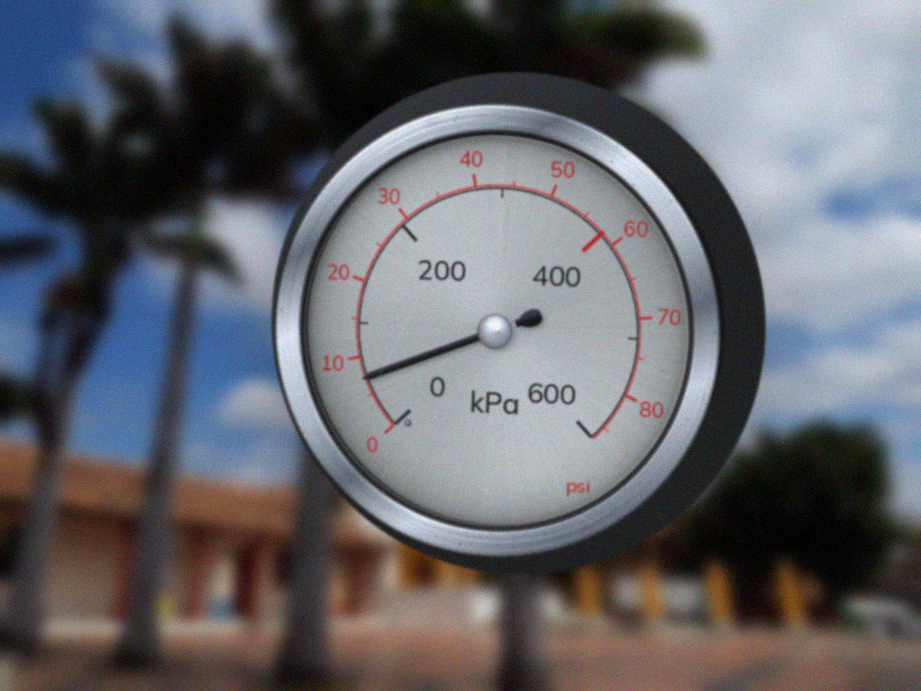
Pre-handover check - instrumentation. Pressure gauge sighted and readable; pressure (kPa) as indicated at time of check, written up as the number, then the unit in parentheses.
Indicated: 50 (kPa)
